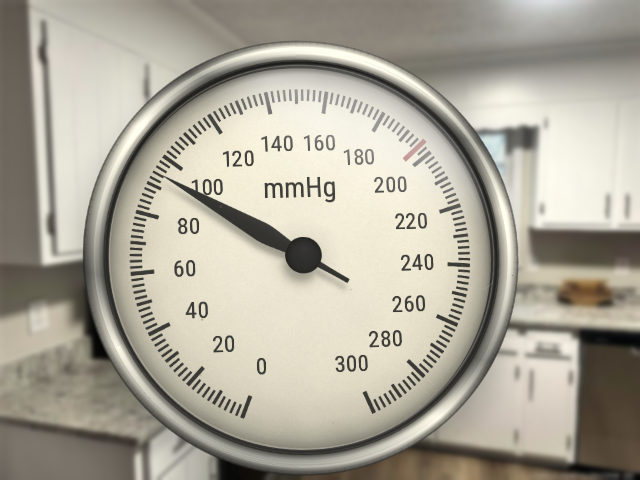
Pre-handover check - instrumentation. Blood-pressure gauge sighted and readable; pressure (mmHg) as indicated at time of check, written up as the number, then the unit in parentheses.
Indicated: 94 (mmHg)
